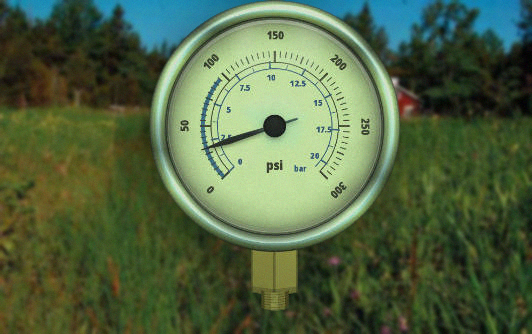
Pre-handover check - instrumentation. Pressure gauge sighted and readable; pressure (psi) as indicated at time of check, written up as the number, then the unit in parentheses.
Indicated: 30 (psi)
